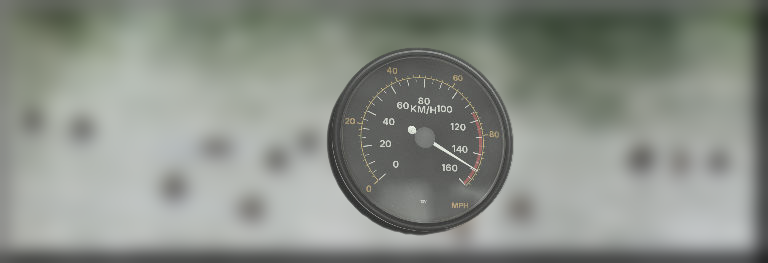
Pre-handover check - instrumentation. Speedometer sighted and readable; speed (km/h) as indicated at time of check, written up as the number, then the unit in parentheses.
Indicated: 150 (km/h)
